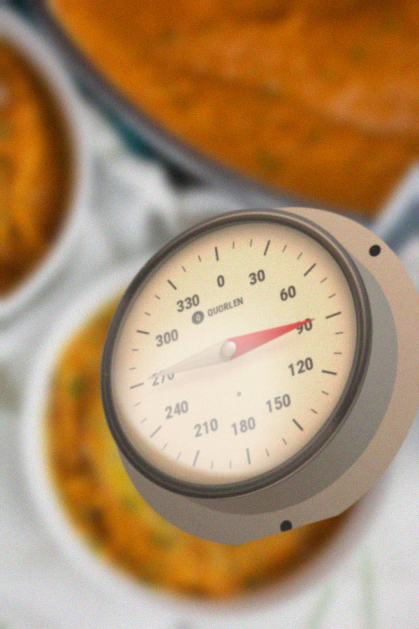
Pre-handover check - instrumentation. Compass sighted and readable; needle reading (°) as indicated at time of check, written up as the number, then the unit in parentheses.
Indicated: 90 (°)
